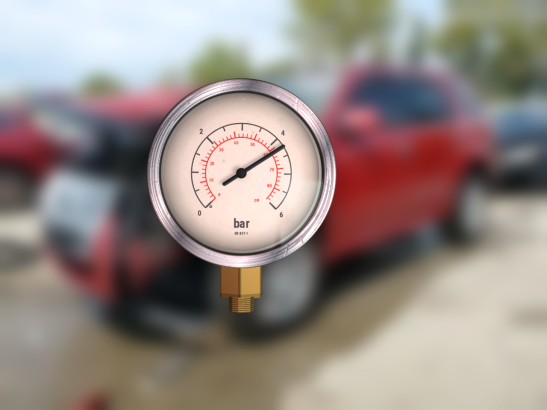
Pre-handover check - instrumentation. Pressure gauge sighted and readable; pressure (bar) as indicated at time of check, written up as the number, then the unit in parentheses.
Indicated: 4.25 (bar)
